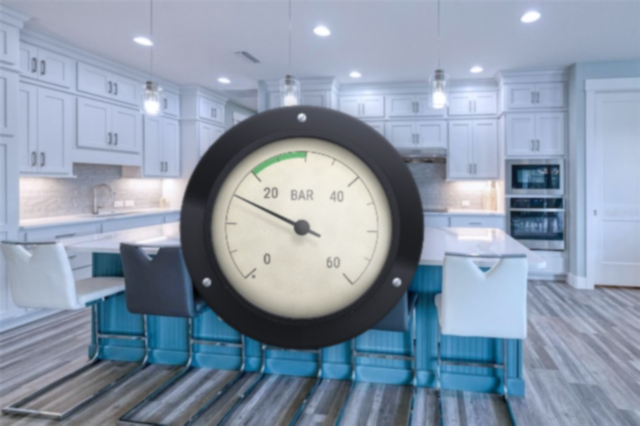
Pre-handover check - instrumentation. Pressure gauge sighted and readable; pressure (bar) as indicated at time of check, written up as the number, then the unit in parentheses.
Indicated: 15 (bar)
